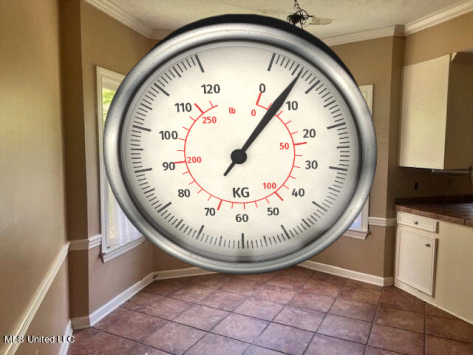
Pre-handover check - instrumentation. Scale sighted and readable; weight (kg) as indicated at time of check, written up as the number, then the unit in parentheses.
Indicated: 6 (kg)
